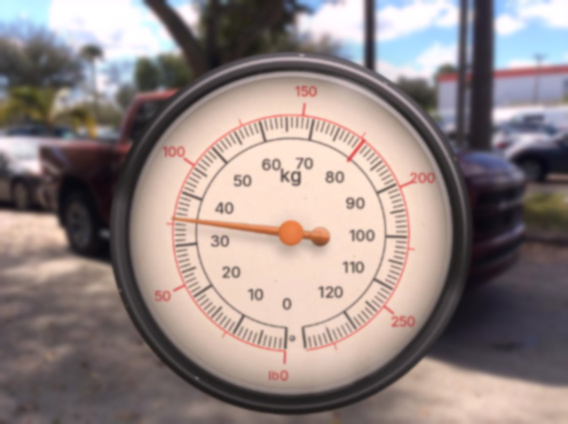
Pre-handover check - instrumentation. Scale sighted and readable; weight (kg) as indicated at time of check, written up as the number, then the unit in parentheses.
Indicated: 35 (kg)
